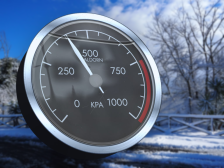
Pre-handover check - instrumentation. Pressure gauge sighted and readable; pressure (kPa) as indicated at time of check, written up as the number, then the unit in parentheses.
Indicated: 400 (kPa)
